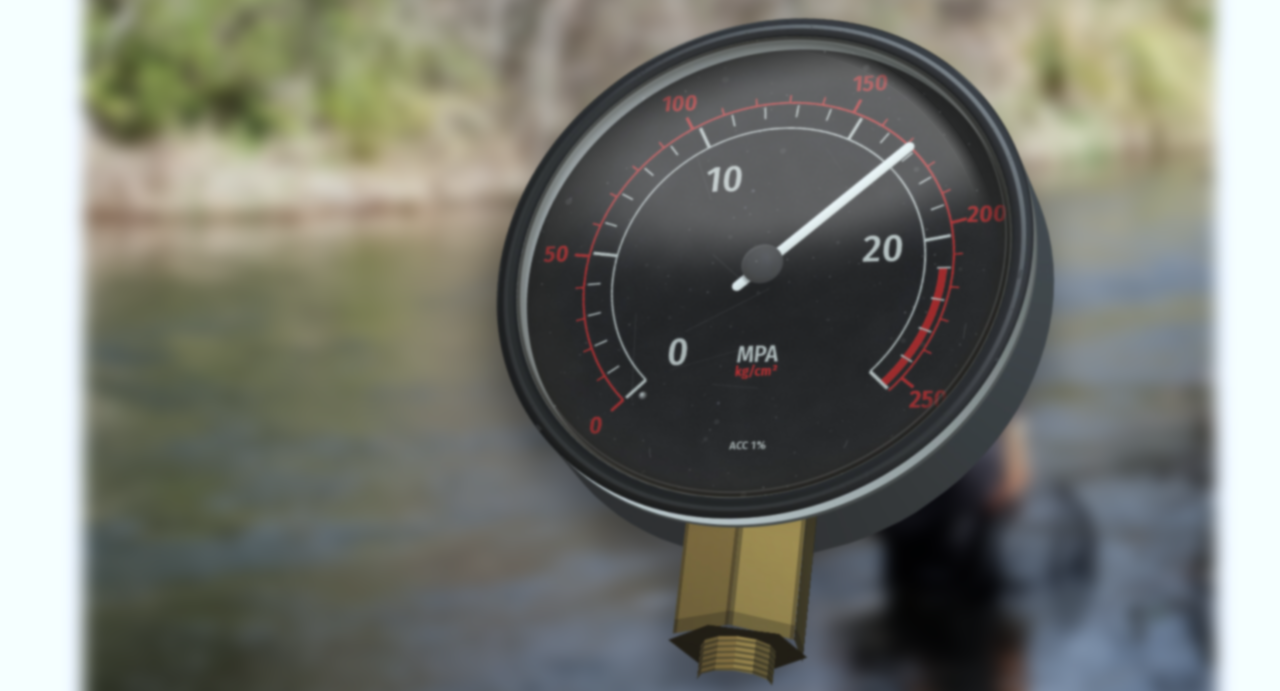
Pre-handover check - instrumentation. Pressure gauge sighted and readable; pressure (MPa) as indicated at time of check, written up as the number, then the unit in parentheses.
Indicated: 17 (MPa)
